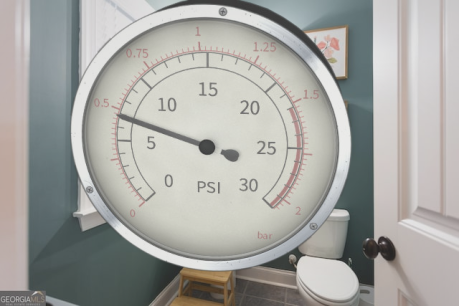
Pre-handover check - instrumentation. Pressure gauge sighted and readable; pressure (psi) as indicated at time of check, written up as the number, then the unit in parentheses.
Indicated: 7 (psi)
